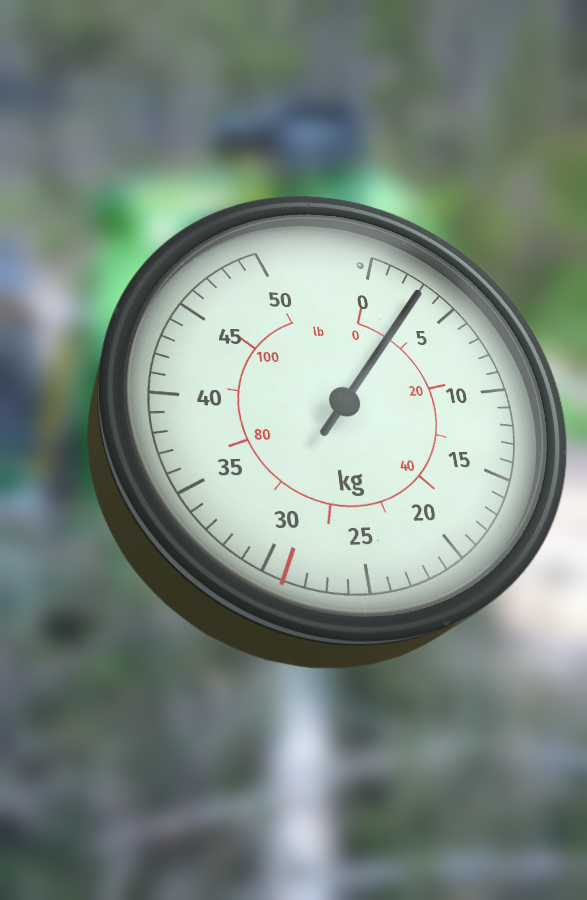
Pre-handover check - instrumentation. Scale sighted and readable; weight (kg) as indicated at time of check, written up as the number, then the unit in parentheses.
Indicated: 3 (kg)
